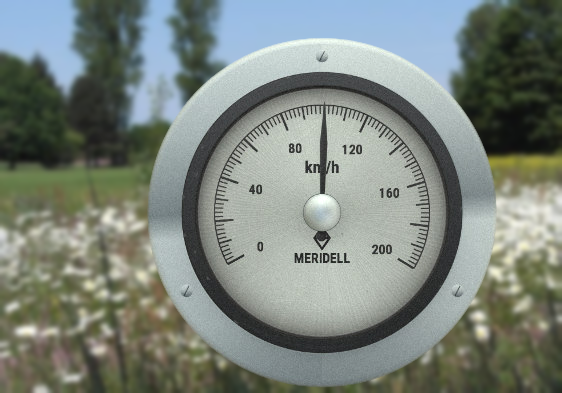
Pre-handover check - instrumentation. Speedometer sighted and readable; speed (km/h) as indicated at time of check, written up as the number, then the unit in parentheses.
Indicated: 100 (km/h)
